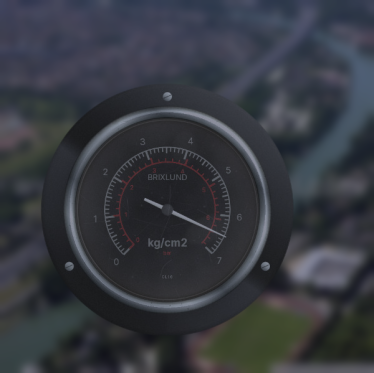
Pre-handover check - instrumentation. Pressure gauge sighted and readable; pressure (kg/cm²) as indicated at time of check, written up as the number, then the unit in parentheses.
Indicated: 6.5 (kg/cm²)
